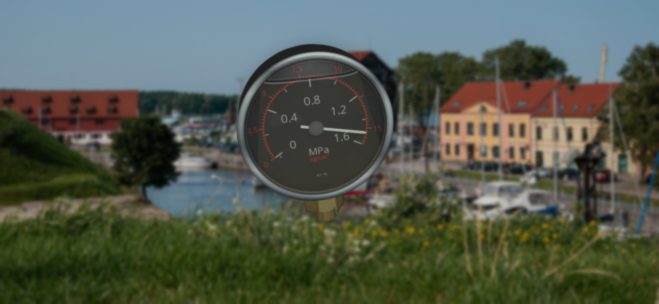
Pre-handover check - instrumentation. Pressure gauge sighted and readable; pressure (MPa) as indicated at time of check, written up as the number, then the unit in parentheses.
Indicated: 1.5 (MPa)
